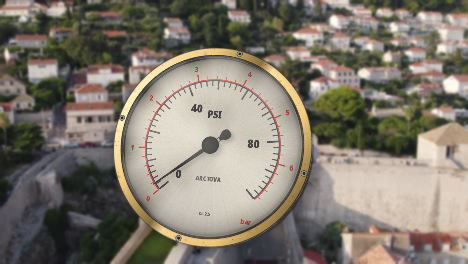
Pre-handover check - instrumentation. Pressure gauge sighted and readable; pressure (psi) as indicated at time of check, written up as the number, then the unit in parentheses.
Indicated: 2 (psi)
